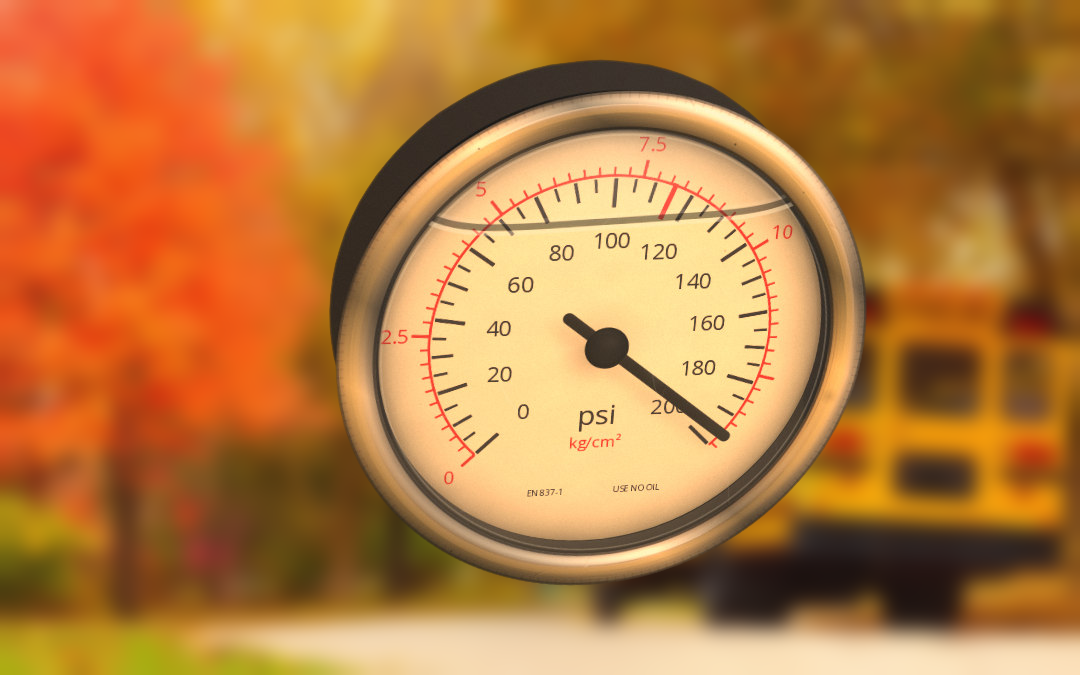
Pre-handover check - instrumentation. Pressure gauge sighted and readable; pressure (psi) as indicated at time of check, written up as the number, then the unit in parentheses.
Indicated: 195 (psi)
